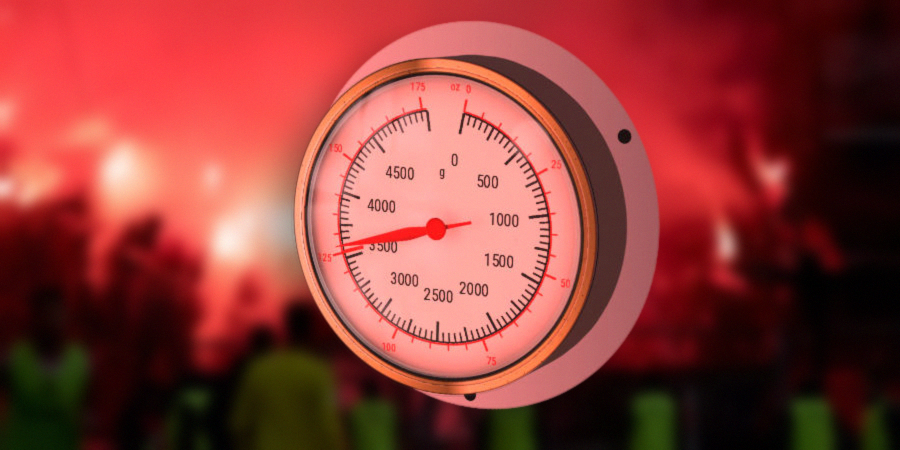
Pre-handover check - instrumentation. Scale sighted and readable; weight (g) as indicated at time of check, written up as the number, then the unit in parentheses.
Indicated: 3600 (g)
